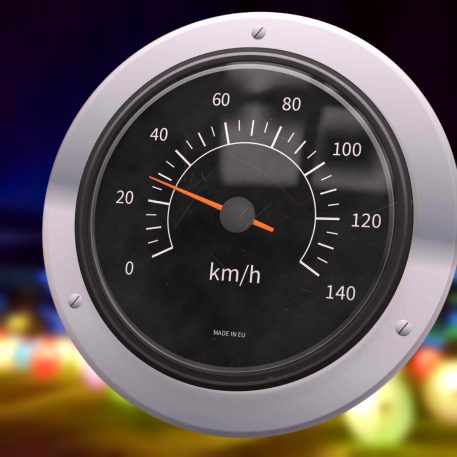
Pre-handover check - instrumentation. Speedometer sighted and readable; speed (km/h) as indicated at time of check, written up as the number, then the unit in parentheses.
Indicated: 27.5 (km/h)
